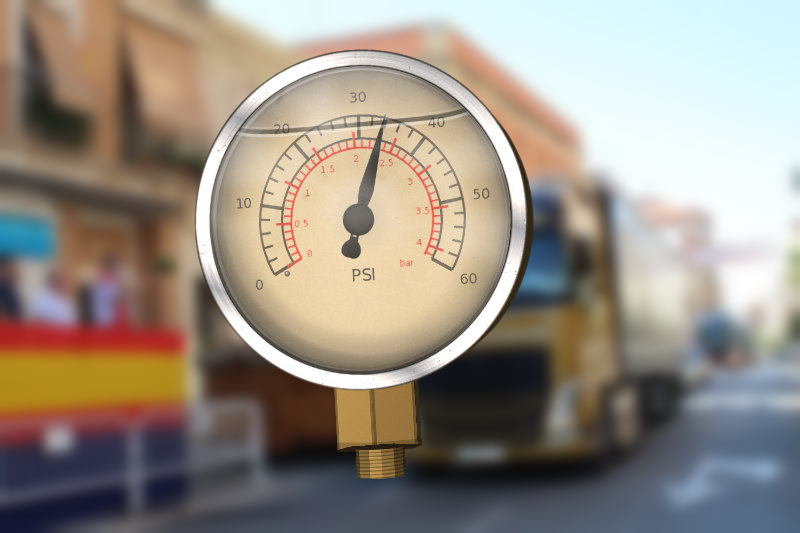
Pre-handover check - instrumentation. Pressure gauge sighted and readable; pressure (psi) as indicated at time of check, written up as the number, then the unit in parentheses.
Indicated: 34 (psi)
